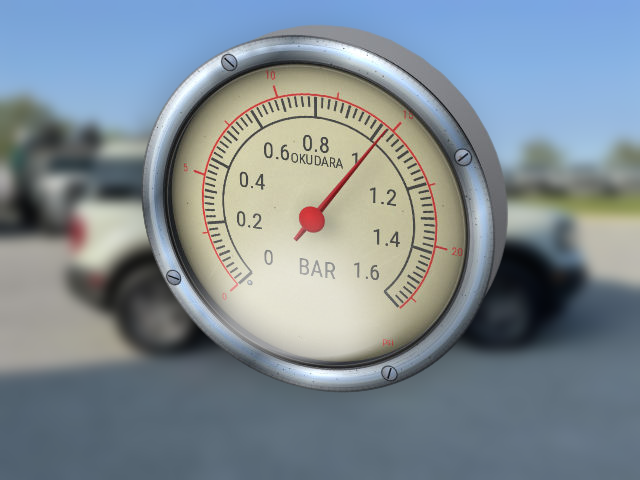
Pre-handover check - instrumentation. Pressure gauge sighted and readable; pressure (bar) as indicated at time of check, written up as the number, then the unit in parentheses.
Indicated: 1.02 (bar)
